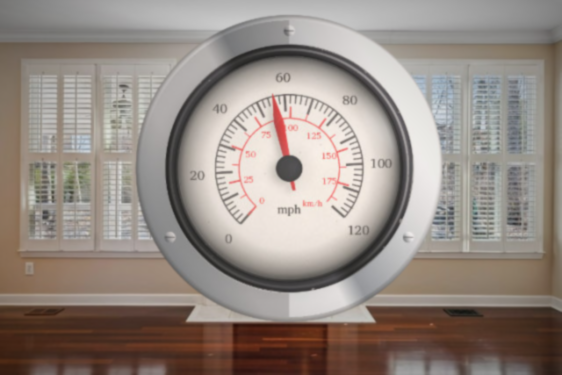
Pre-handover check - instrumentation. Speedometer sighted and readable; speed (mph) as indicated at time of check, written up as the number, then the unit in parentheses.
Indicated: 56 (mph)
